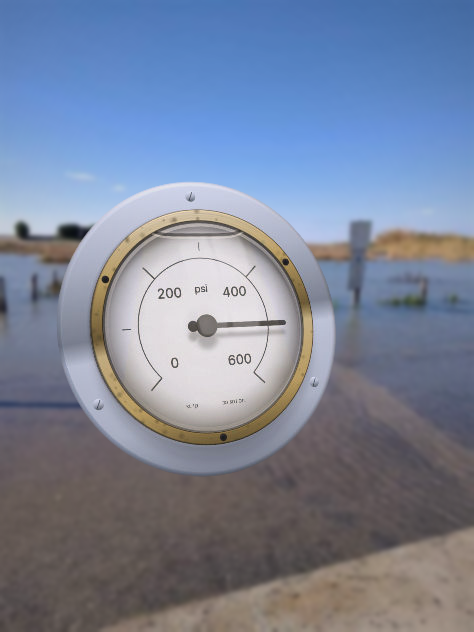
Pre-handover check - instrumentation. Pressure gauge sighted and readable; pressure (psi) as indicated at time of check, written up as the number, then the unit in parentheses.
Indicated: 500 (psi)
